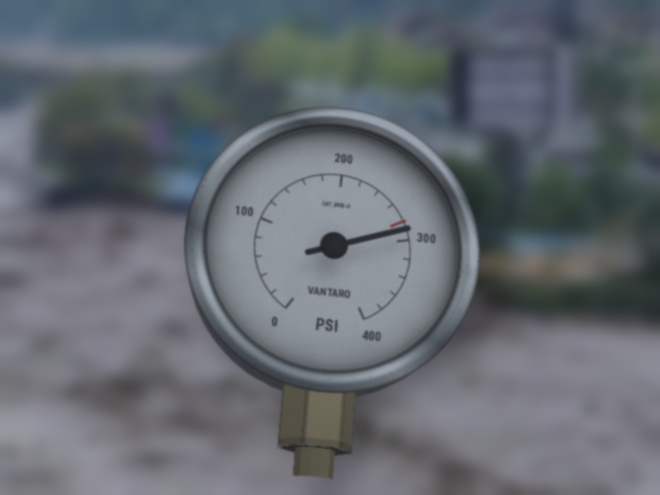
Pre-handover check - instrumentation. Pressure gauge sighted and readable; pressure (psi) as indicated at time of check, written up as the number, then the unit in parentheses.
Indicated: 290 (psi)
